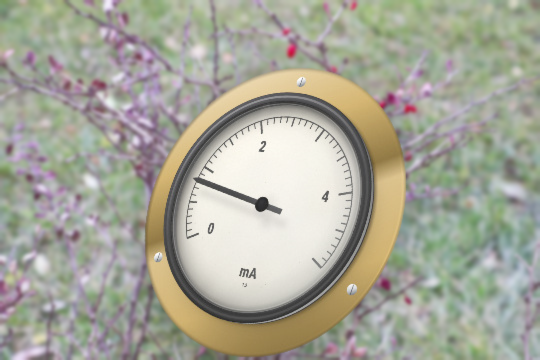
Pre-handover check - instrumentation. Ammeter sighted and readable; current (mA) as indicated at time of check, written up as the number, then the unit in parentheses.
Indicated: 0.8 (mA)
